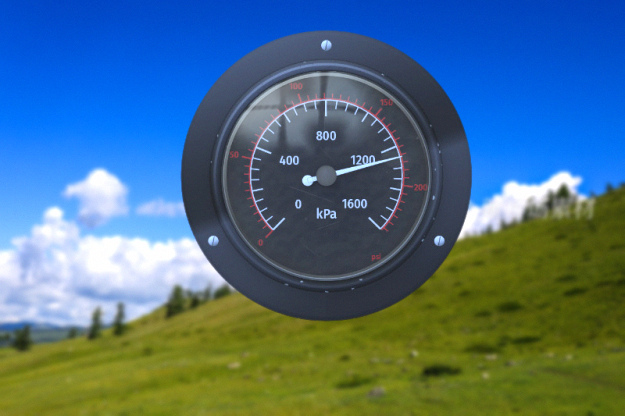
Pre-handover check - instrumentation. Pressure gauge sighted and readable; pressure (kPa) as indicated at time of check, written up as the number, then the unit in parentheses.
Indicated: 1250 (kPa)
